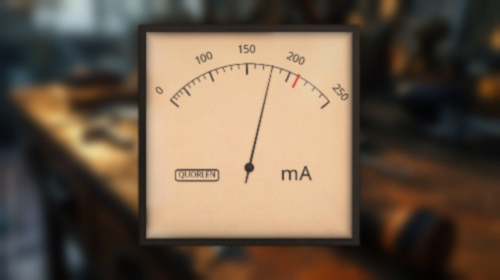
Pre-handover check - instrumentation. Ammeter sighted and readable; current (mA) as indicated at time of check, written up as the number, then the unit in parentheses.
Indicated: 180 (mA)
